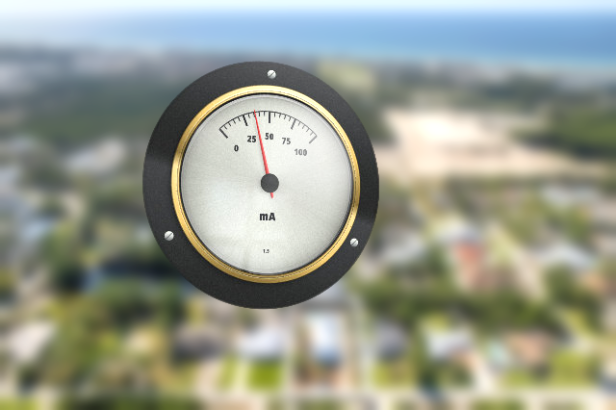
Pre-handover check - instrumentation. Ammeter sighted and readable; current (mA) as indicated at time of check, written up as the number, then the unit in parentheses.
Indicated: 35 (mA)
